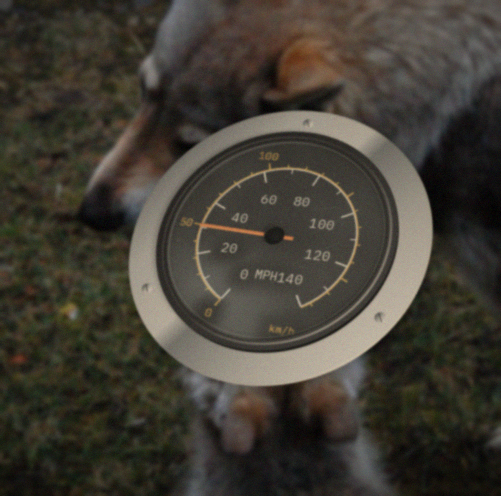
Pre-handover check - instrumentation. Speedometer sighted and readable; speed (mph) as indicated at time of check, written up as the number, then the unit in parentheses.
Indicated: 30 (mph)
